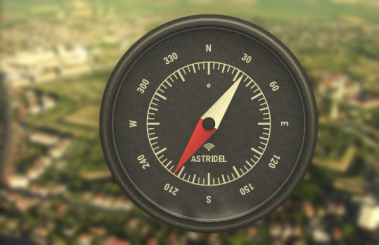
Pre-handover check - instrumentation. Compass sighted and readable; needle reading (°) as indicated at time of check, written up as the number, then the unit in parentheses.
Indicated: 215 (°)
